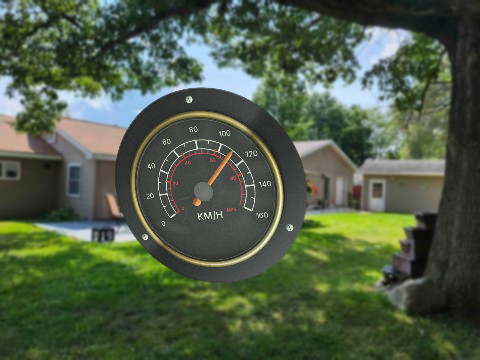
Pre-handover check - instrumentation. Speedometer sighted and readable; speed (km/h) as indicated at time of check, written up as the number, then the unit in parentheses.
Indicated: 110 (km/h)
